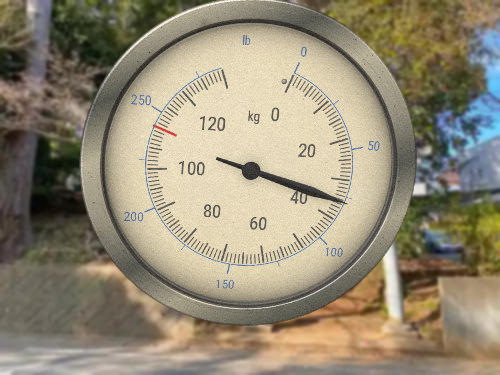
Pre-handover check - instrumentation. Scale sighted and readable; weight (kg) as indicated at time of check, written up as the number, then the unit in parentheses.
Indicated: 35 (kg)
